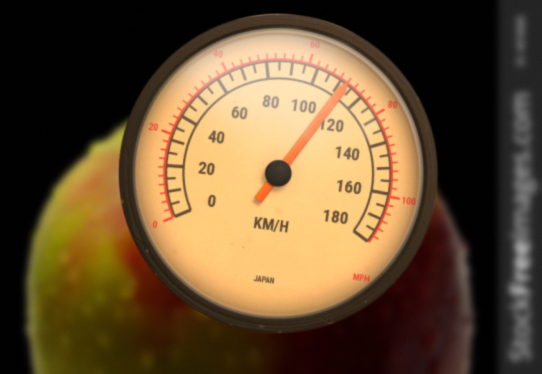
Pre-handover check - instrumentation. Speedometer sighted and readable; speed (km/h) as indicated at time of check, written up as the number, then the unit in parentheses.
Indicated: 112.5 (km/h)
